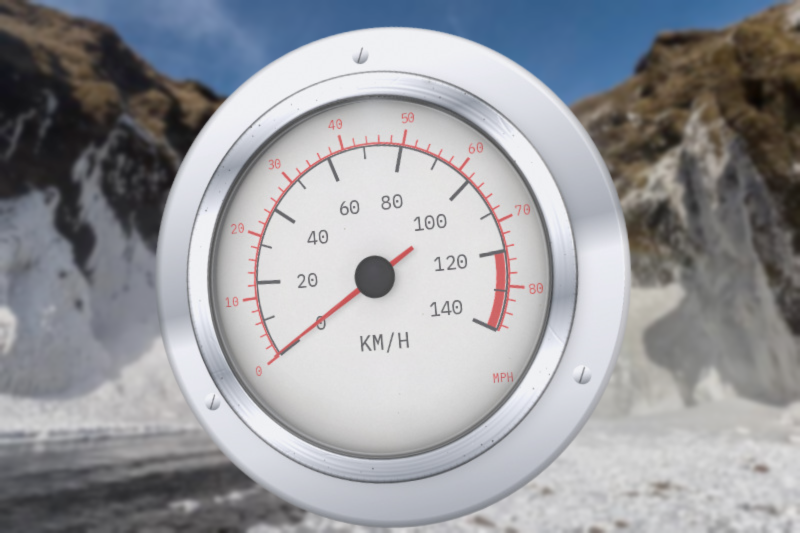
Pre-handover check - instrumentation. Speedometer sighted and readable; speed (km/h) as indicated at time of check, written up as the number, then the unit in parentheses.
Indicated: 0 (km/h)
